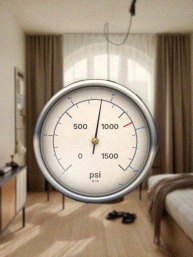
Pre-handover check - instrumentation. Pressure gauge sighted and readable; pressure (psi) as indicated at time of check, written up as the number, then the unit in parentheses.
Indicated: 800 (psi)
